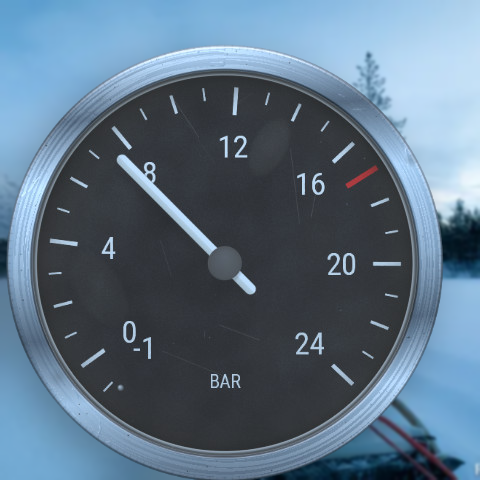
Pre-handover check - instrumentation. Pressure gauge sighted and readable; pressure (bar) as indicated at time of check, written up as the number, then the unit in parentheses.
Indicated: 7.5 (bar)
